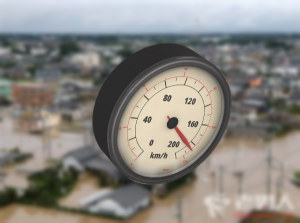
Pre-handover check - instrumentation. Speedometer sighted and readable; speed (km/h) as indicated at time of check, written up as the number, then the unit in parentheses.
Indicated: 185 (km/h)
